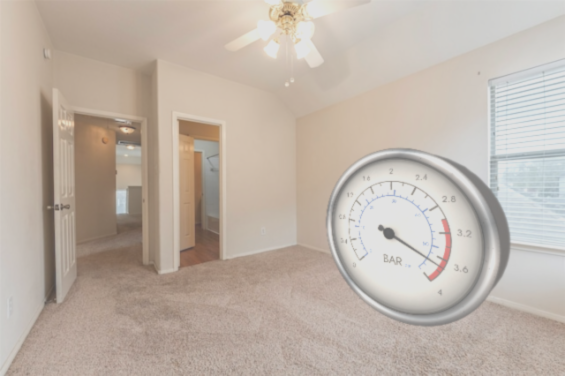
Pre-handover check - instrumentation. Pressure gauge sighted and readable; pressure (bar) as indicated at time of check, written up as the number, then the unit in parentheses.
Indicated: 3.7 (bar)
